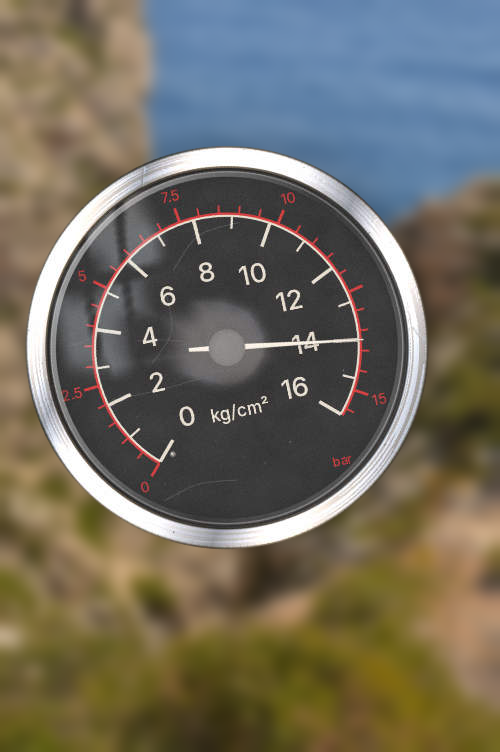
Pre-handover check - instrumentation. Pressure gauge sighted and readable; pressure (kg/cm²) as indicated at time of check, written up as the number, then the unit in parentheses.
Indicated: 14 (kg/cm²)
